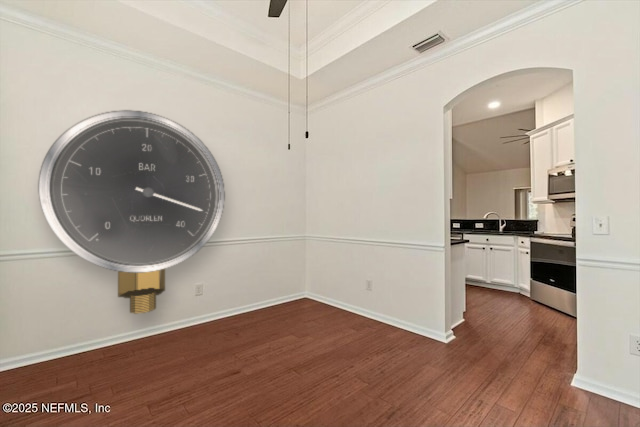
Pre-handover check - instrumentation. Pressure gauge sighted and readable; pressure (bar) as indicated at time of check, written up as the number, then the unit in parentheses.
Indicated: 36 (bar)
